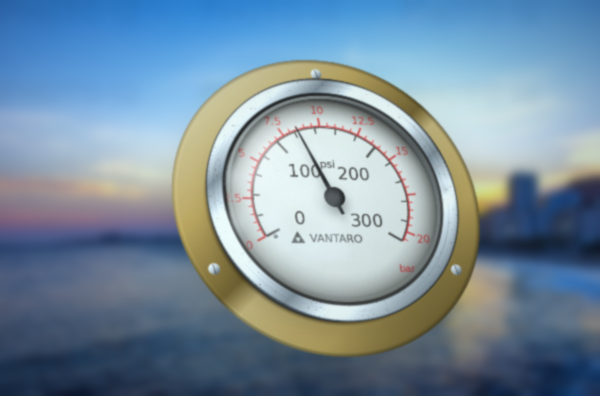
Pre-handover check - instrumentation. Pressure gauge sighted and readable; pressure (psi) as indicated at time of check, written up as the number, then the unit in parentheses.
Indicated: 120 (psi)
